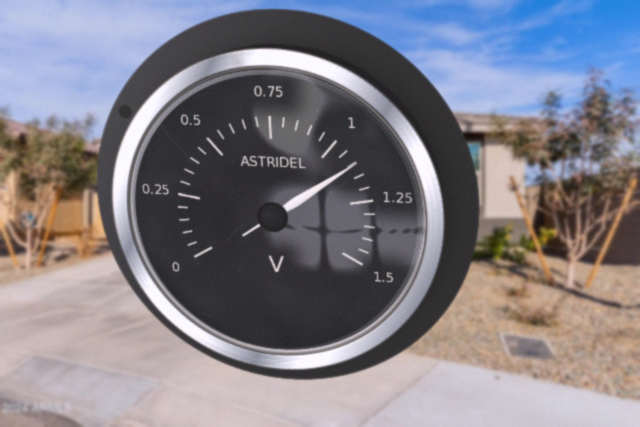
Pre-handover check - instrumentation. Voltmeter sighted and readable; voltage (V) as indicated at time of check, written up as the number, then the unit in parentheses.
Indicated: 1.1 (V)
